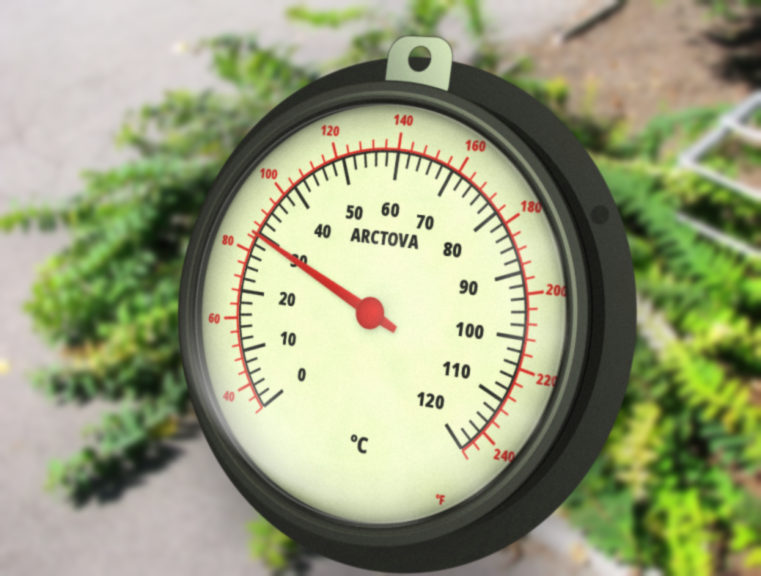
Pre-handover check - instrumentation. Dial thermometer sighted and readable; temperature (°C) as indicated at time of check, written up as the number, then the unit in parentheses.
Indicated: 30 (°C)
